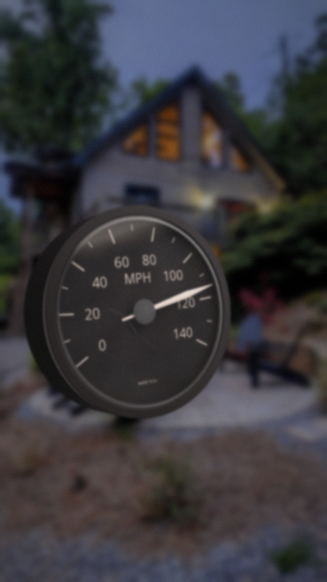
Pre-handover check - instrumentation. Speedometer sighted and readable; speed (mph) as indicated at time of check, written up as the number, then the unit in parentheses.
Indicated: 115 (mph)
